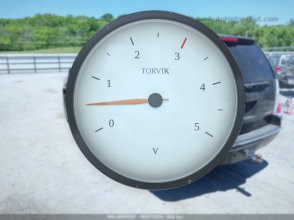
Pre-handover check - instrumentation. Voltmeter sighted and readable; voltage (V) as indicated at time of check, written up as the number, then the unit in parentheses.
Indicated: 0.5 (V)
